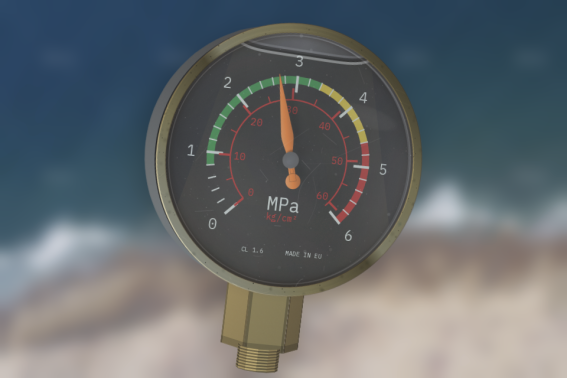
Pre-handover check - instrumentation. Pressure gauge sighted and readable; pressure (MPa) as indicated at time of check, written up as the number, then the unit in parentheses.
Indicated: 2.7 (MPa)
